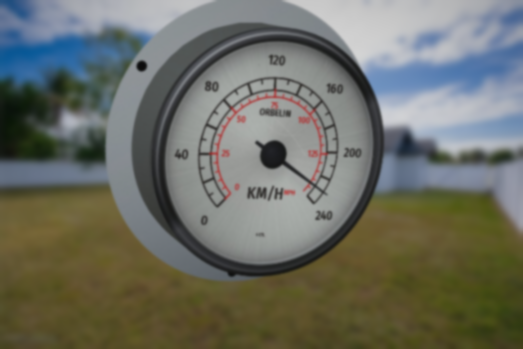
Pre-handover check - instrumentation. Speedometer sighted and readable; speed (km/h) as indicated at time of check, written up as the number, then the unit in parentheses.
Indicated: 230 (km/h)
